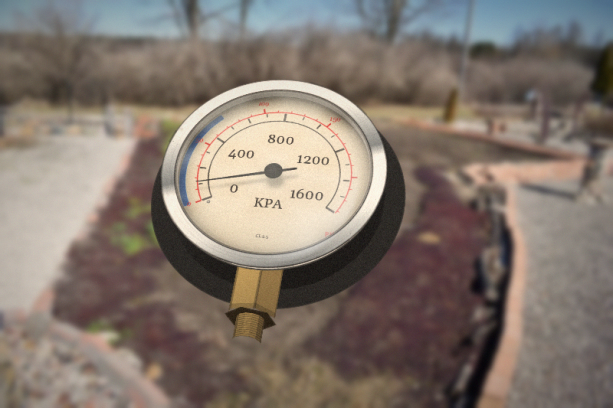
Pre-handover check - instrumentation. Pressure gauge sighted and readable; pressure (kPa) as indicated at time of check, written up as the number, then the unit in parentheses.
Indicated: 100 (kPa)
